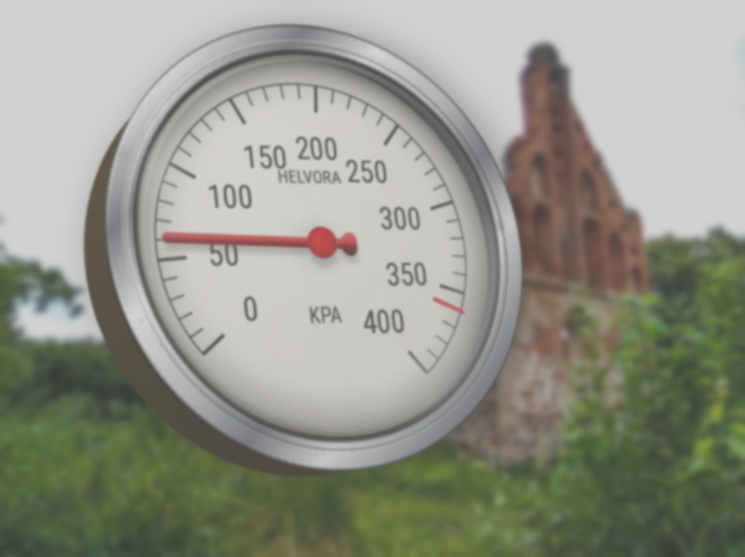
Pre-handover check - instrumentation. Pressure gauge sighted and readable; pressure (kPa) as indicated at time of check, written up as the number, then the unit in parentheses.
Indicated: 60 (kPa)
